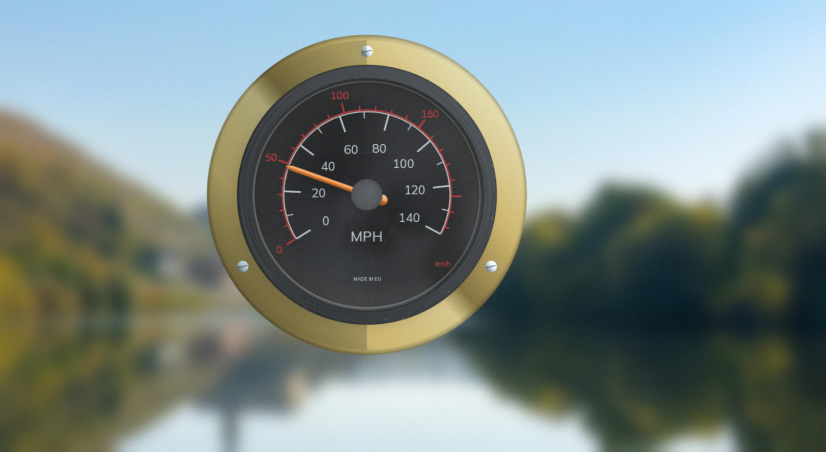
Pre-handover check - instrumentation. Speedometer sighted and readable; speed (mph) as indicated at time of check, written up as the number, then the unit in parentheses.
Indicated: 30 (mph)
